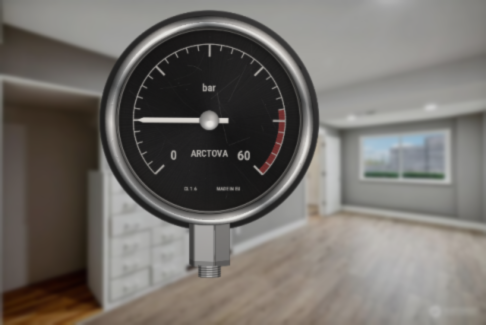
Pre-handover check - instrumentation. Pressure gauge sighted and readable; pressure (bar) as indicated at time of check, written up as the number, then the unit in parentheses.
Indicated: 10 (bar)
